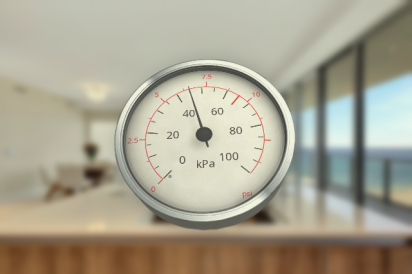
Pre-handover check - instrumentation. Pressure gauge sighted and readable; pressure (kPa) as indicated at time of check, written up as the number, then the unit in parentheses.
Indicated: 45 (kPa)
